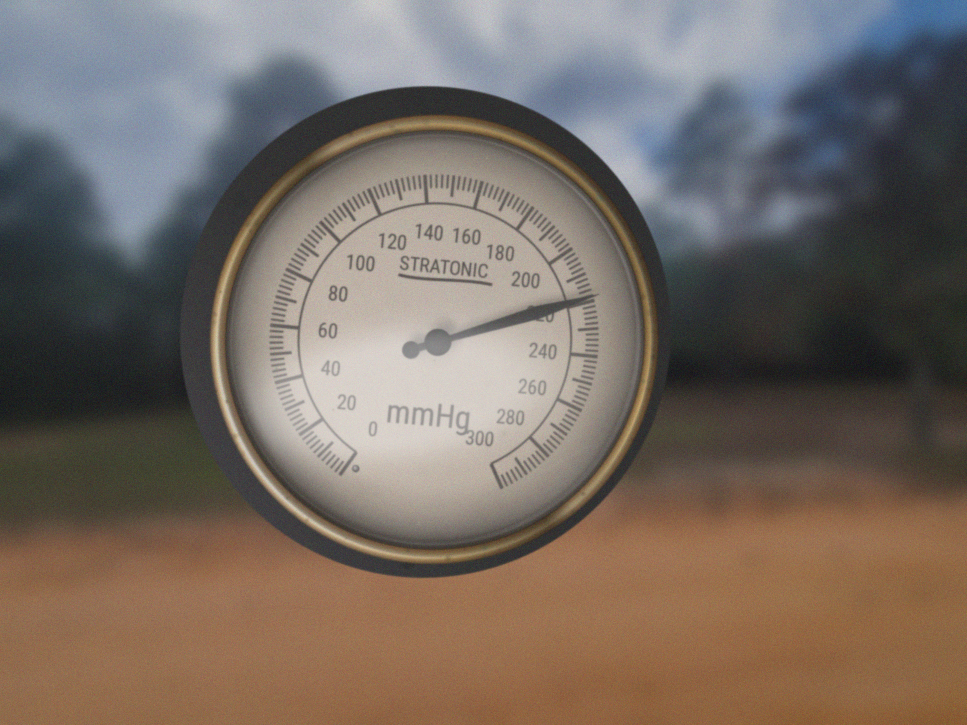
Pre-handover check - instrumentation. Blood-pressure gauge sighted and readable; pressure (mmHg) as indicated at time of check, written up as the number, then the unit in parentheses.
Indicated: 218 (mmHg)
